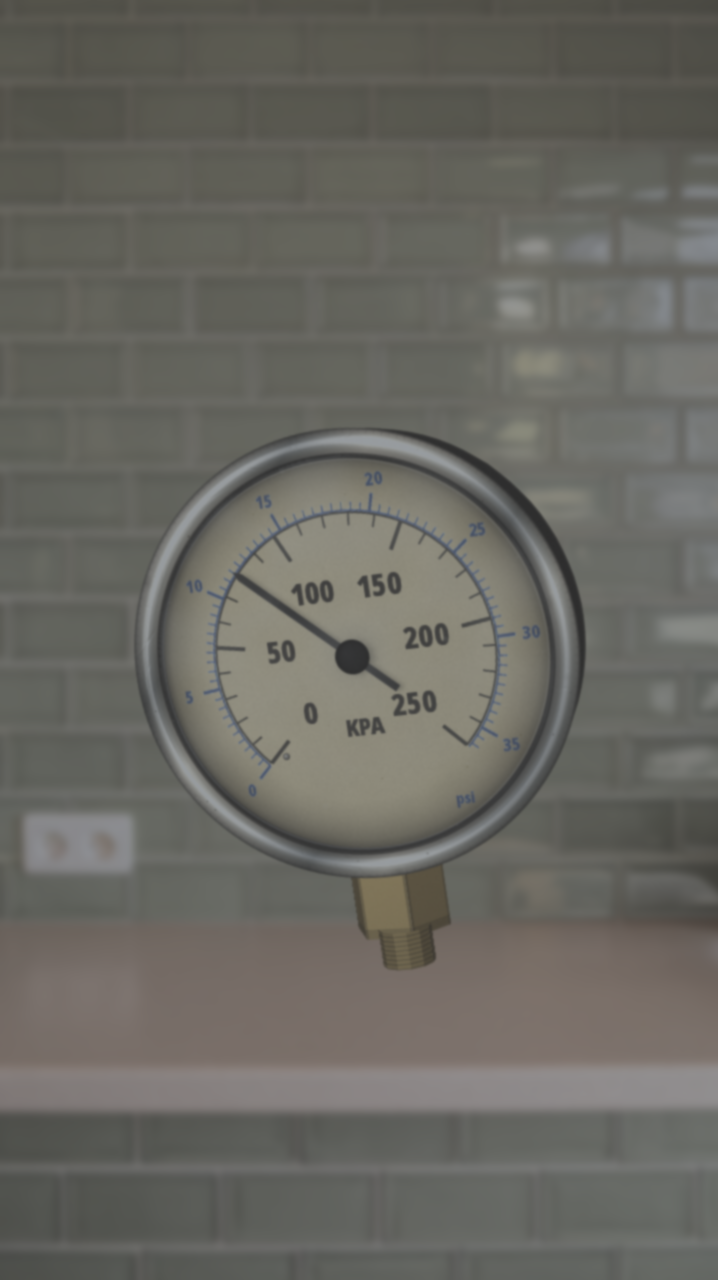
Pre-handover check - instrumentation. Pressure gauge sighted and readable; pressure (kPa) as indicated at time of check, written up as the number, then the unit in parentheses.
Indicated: 80 (kPa)
